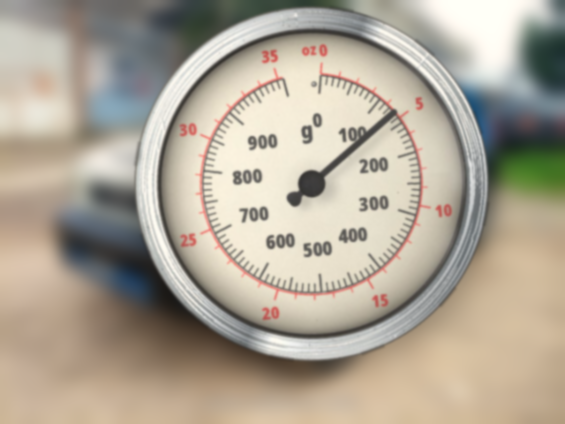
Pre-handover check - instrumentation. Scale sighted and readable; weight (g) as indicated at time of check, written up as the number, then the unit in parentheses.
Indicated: 130 (g)
